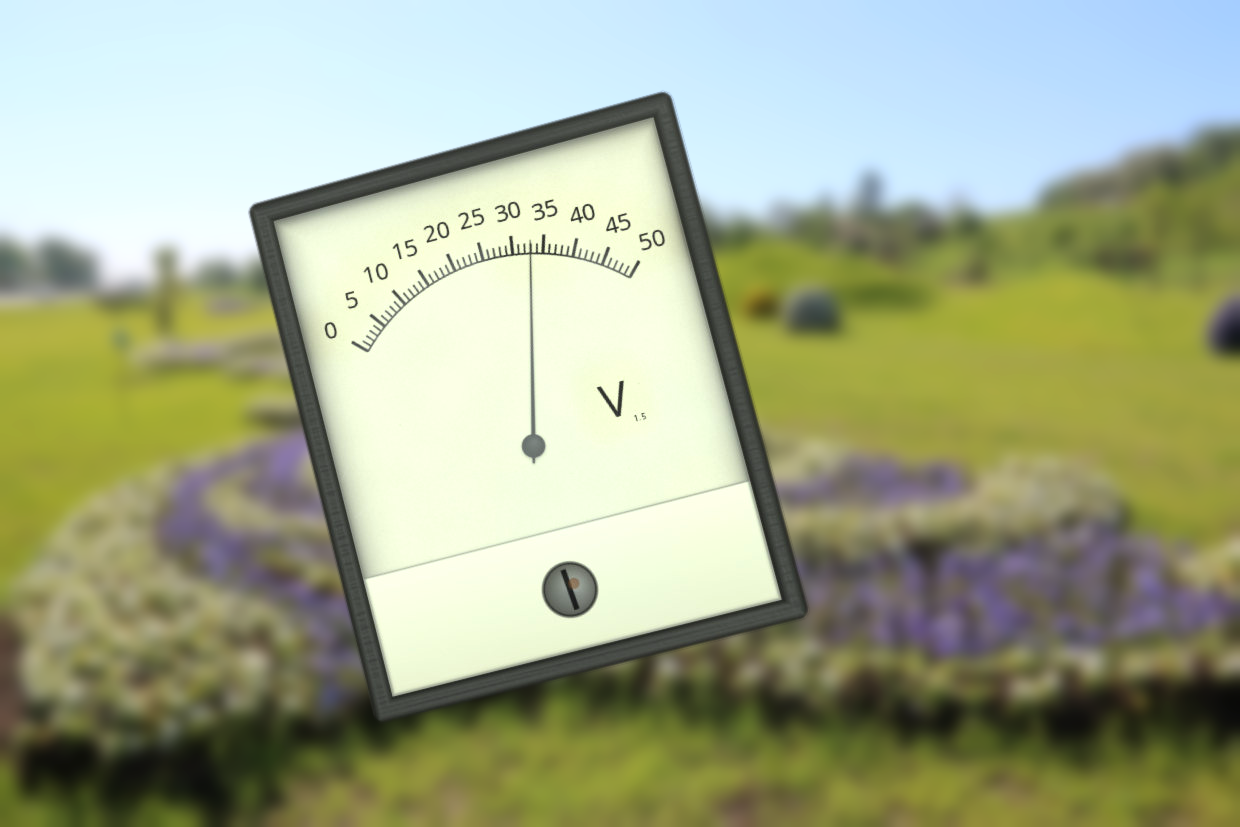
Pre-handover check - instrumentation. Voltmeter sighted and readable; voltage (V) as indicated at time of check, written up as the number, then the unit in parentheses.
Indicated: 33 (V)
